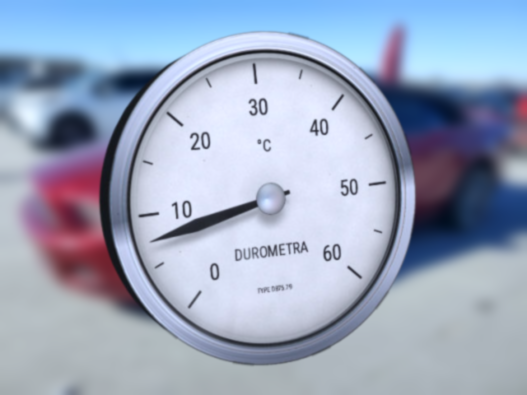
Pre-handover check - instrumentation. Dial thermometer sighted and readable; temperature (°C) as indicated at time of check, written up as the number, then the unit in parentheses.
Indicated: 7.5 (°C)
